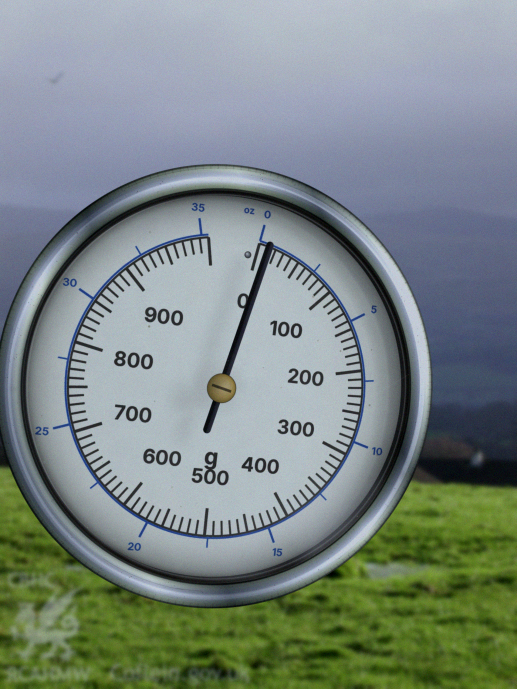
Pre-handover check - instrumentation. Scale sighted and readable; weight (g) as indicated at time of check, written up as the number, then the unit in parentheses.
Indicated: 10 (g)
